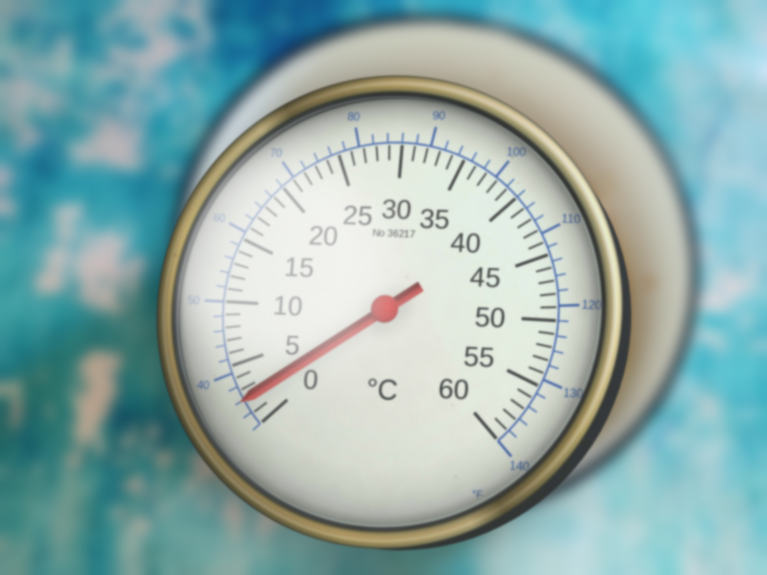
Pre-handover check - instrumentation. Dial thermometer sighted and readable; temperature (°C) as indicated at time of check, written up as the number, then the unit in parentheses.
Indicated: 2 (°C)
